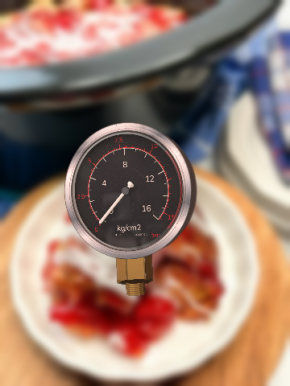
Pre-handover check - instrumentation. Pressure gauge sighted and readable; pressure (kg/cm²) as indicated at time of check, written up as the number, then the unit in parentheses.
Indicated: 0 (kg/cm²)
